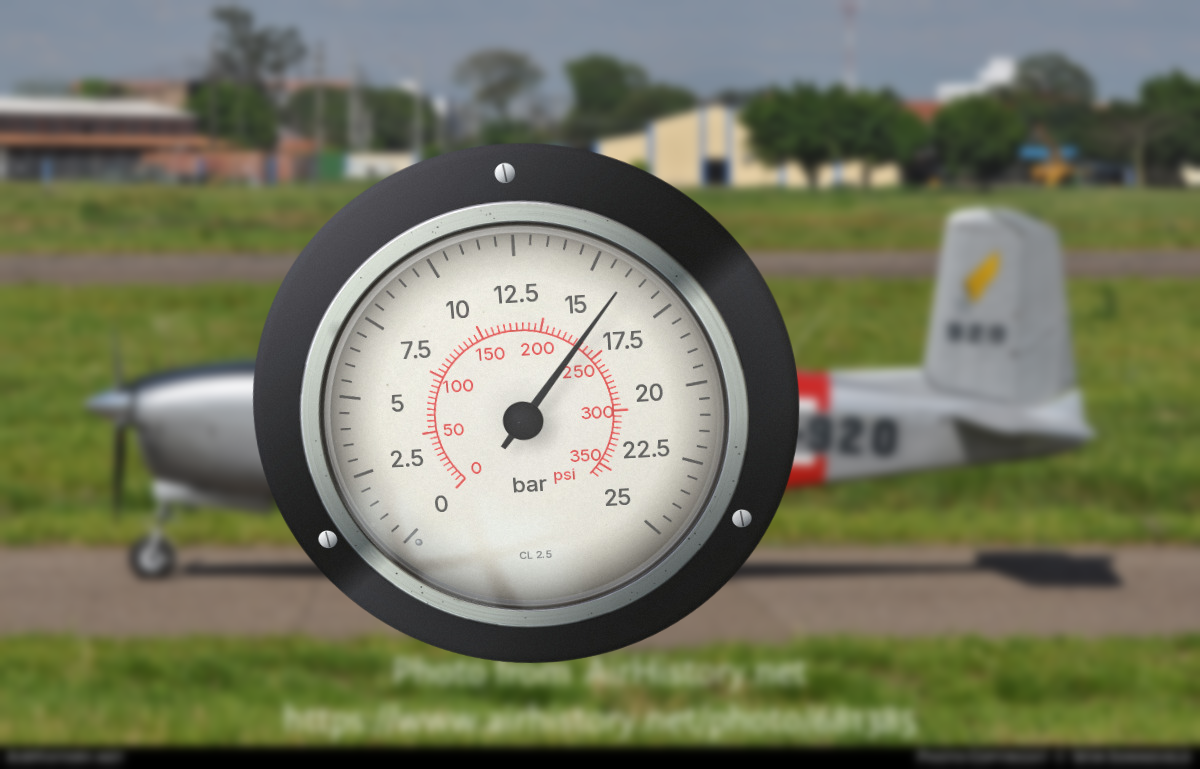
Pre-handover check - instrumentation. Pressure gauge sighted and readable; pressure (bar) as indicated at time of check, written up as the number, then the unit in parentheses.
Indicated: 16 (bar)
